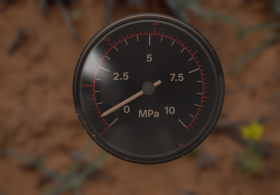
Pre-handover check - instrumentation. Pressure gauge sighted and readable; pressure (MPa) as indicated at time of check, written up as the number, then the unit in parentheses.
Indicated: 0.5 (MPa)
